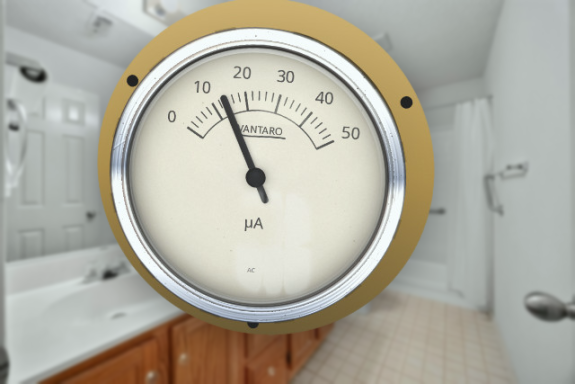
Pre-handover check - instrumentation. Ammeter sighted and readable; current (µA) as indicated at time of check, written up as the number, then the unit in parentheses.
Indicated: 14 (µA)
